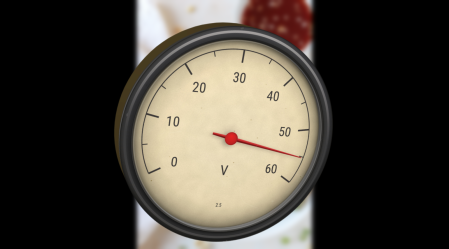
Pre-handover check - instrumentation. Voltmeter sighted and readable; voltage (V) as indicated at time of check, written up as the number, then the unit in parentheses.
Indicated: 55 (V)
